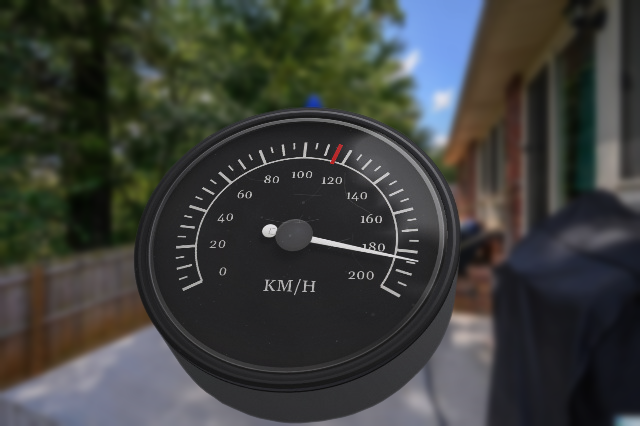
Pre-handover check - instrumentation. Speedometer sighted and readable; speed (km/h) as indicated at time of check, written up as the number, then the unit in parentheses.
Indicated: 185 (km/h)
